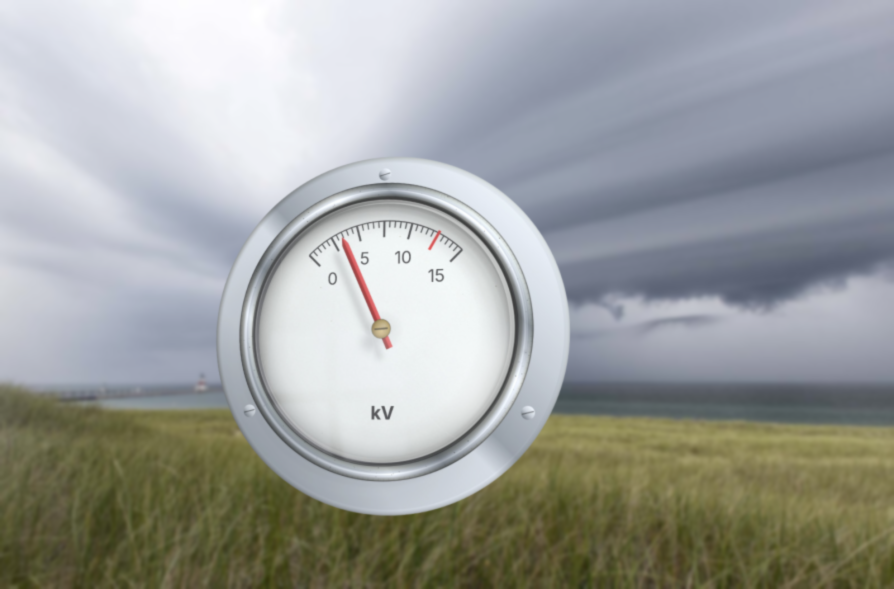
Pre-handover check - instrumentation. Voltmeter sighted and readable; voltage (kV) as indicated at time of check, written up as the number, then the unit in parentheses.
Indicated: 3.5 (kV)
